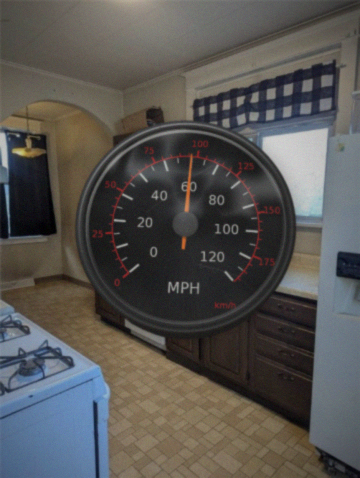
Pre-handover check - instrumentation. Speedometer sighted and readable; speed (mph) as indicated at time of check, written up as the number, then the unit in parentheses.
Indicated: 60 (mph)
